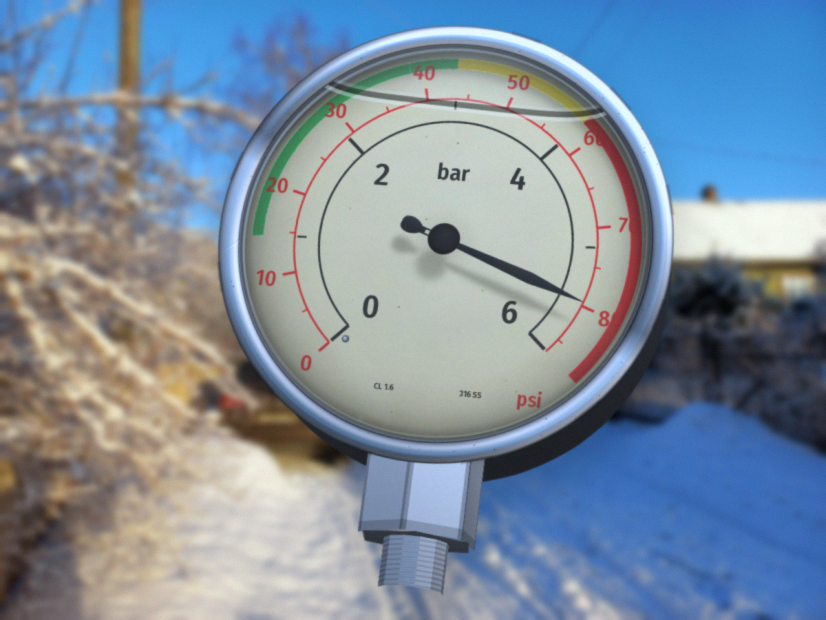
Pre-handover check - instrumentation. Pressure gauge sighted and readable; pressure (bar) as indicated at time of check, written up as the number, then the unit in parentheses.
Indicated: 5.5 (bar)
